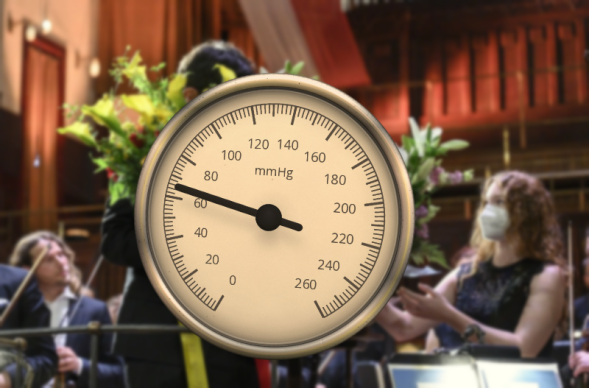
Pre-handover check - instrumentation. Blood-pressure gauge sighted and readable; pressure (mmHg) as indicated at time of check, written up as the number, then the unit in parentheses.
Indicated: 66 (mmHg)
